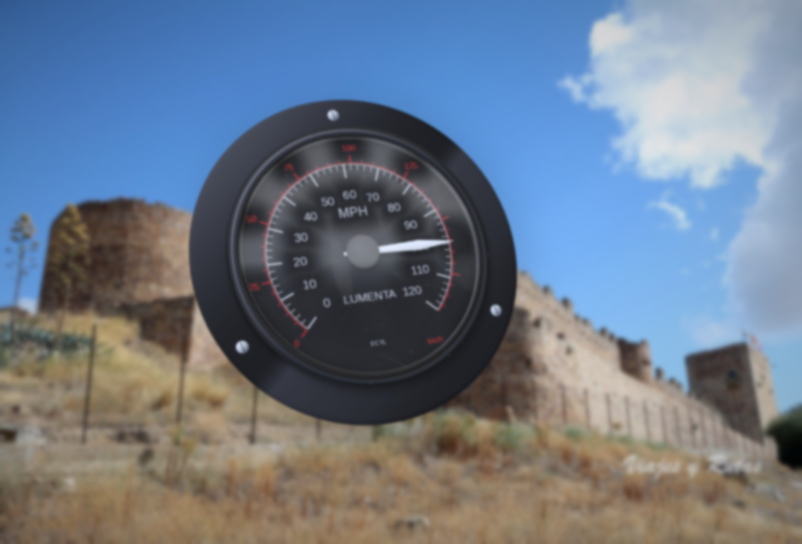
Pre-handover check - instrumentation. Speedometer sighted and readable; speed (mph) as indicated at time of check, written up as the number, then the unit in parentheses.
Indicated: 100 (mph)
